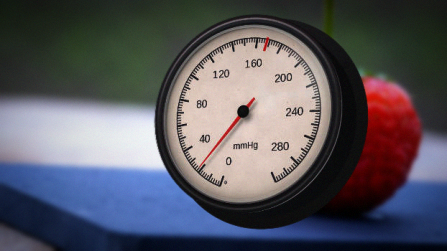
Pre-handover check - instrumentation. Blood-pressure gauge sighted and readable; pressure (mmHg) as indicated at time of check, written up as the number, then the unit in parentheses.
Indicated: 20 (mmHg)
